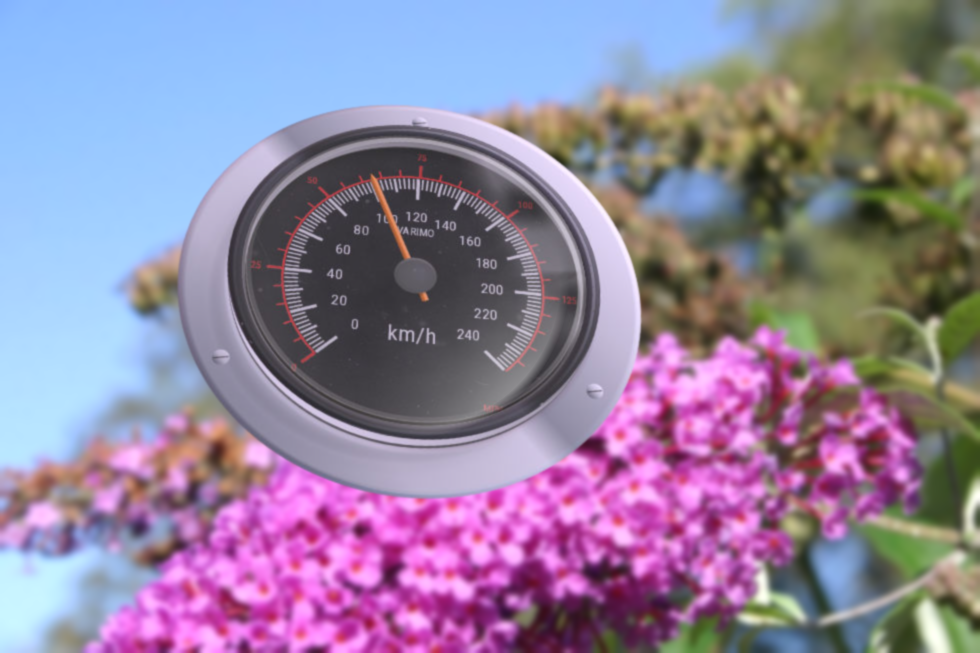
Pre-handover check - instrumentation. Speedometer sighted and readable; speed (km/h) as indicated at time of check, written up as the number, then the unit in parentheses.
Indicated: 100 (km/h)
